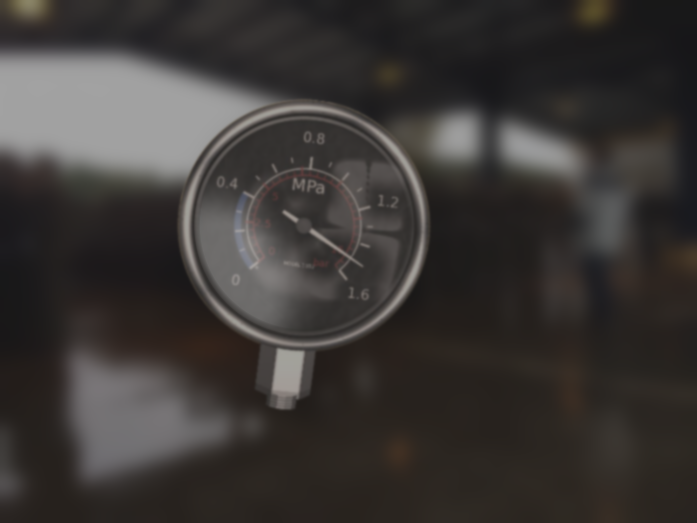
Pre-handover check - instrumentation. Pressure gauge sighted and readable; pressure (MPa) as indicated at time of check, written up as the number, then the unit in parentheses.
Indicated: 1.5 (MPa)
